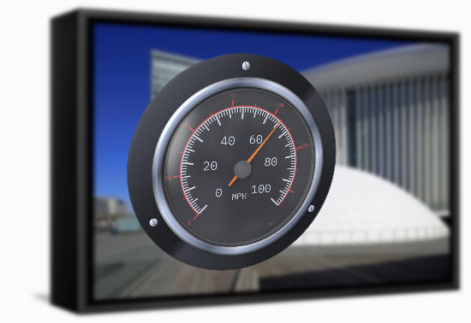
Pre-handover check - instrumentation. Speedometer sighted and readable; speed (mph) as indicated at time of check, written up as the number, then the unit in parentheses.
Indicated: 65 (mph)
